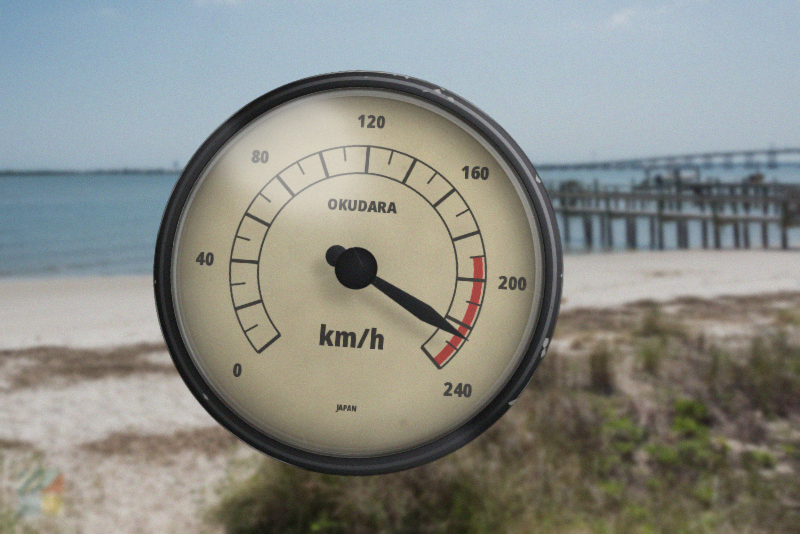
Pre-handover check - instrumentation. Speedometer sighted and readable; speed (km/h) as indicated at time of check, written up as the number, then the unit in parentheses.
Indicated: 225 (km/h)
